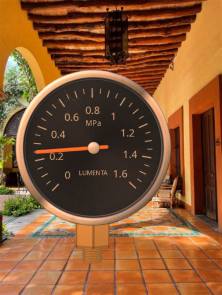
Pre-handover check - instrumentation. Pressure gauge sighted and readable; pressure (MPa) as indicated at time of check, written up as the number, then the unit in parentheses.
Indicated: 0.25 (MPa)
